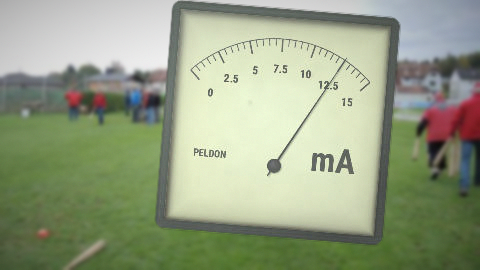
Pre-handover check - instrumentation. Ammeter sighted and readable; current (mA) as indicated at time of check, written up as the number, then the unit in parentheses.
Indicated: 12.5 (mA)
